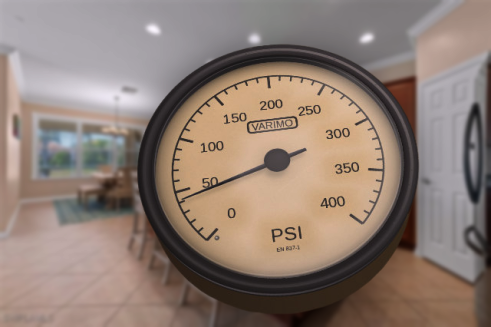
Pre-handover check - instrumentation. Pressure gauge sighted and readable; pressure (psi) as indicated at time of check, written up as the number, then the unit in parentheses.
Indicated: 40 (psi)
